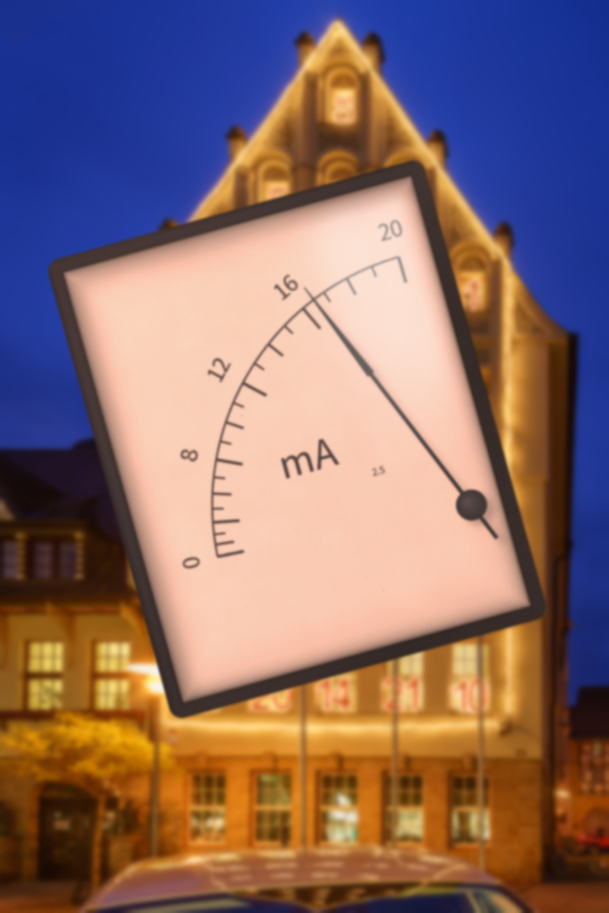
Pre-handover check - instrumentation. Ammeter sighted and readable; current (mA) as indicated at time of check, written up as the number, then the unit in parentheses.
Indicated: 16.5 (mA)
